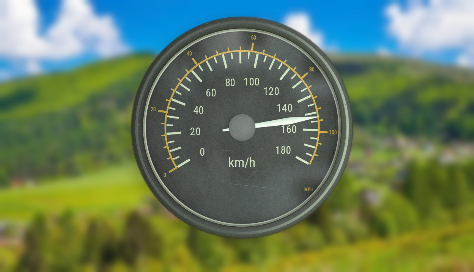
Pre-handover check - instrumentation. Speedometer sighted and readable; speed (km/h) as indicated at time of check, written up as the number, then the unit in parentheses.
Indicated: 152.5 (km/h)
